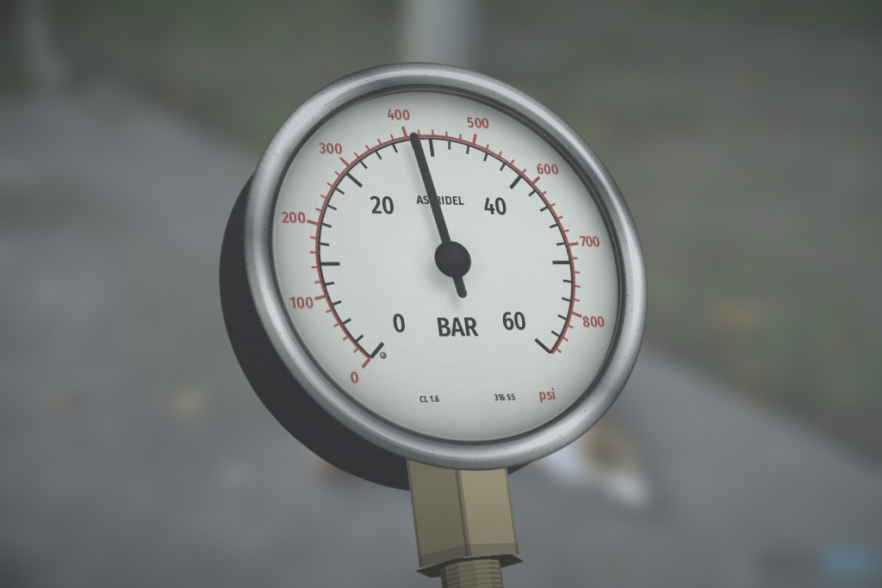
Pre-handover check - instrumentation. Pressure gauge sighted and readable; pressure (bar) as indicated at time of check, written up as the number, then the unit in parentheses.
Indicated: 28 (bar)
